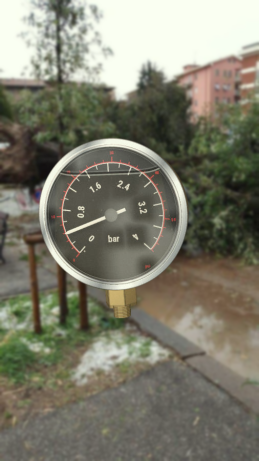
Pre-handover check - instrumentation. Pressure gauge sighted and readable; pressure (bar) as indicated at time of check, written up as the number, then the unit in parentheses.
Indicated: 0.4 (bar)
